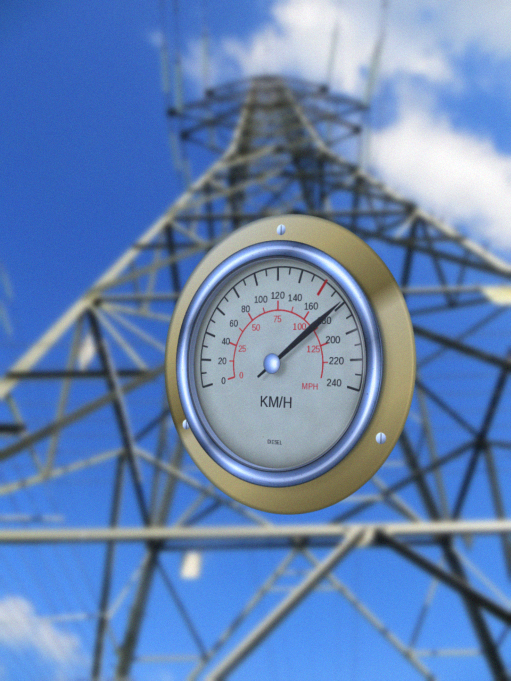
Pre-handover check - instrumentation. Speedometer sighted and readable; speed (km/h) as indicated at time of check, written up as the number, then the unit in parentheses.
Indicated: 180 (km/h)
